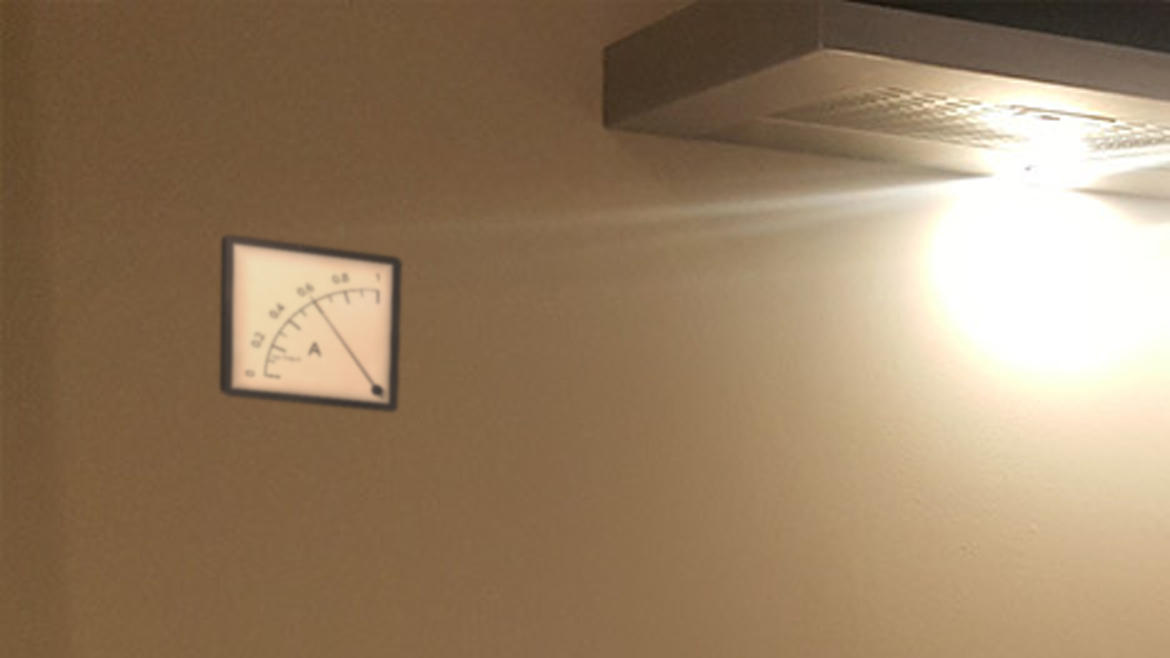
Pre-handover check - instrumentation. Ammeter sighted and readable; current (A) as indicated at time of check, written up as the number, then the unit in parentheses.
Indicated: 0.6 (A)
